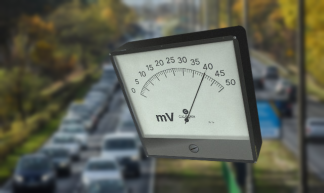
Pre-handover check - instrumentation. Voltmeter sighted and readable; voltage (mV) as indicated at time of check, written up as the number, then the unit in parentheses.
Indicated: 40 (mV)
